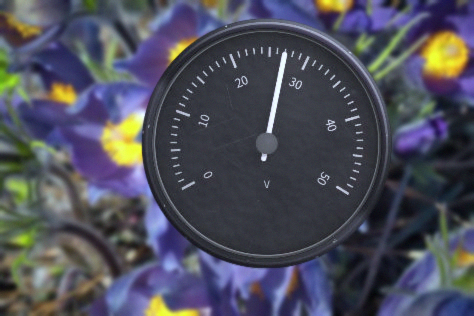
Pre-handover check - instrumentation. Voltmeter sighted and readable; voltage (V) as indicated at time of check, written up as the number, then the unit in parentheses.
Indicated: 27 (V)
